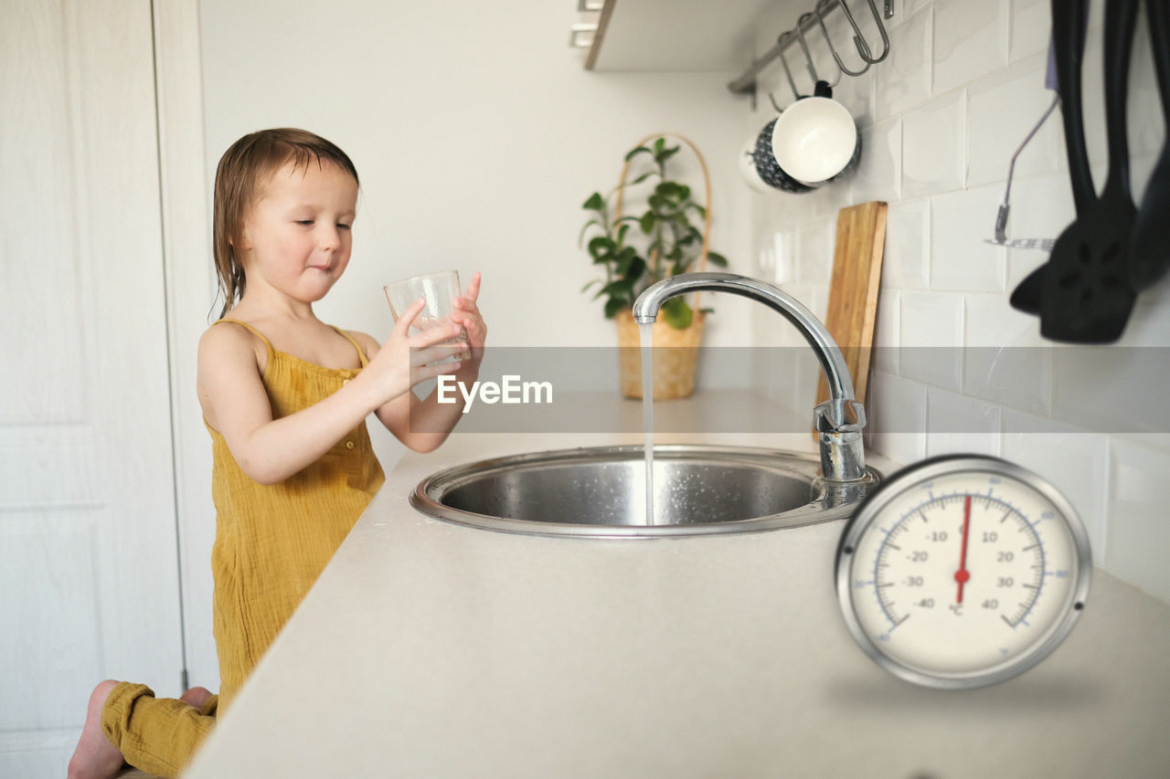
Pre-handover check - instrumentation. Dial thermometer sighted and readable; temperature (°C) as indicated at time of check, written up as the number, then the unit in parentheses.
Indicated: 0 (°C)
